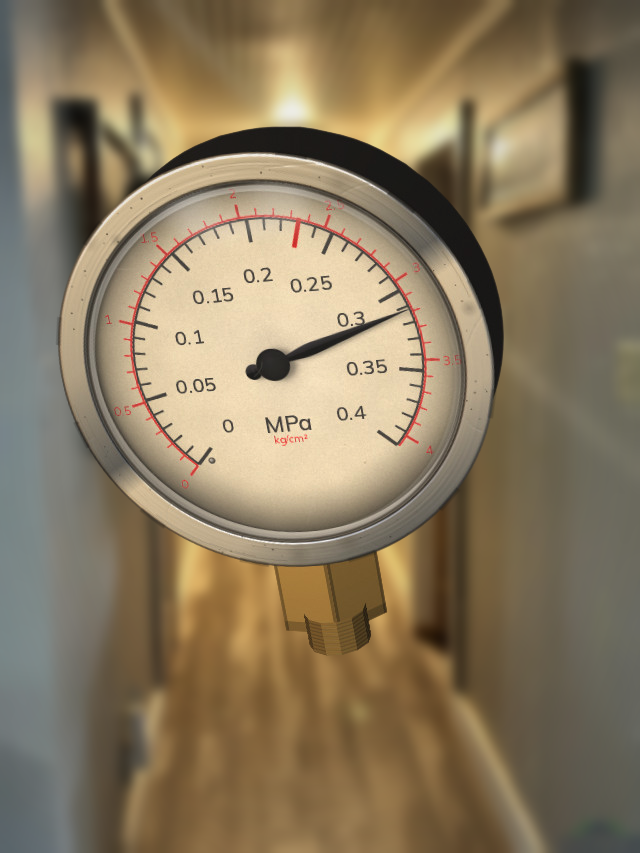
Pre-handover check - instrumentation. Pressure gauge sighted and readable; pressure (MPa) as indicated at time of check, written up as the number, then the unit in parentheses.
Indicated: 0.31 (MPa)
